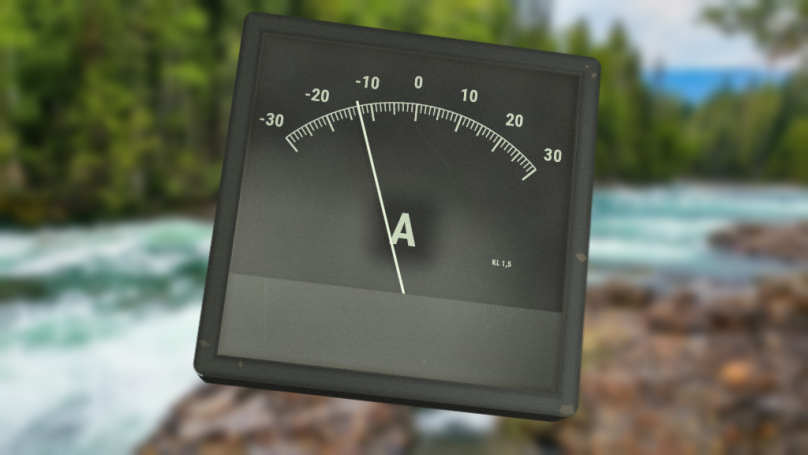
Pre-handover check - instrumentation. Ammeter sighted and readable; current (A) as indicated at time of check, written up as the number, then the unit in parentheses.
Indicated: -13 (A)
